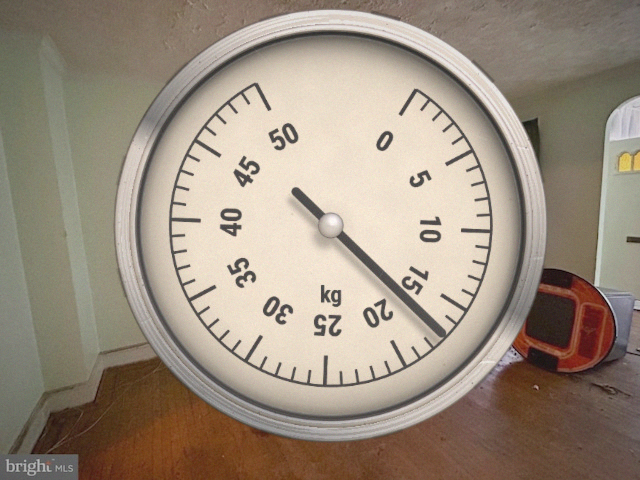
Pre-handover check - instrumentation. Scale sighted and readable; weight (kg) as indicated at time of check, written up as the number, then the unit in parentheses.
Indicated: 17 (kg)
